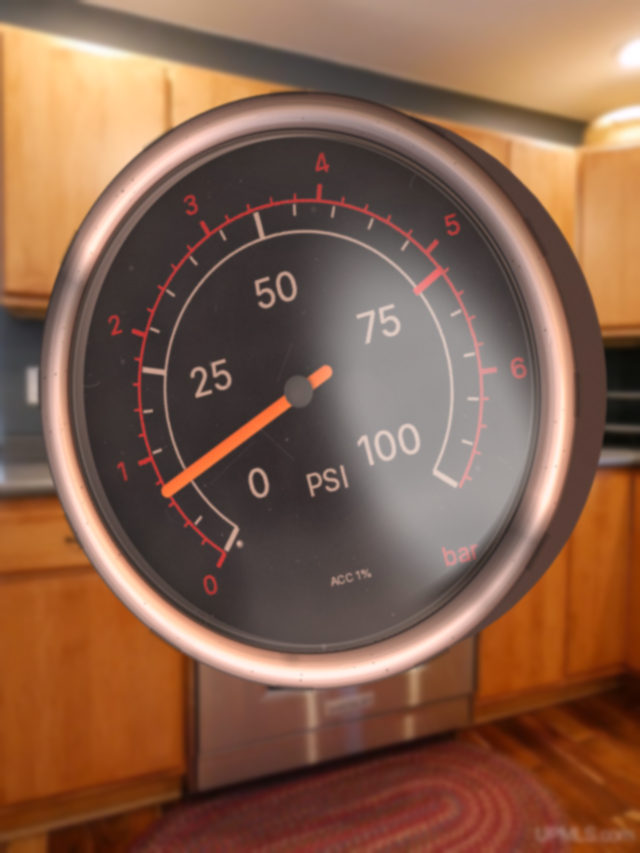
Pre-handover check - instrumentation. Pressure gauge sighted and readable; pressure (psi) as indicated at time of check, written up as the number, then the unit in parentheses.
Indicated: 10 (psi)
